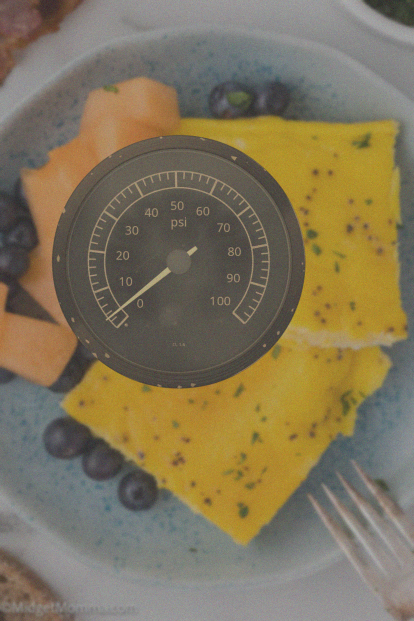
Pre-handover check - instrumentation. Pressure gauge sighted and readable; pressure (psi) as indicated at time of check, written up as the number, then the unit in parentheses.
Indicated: 3 (psi)
